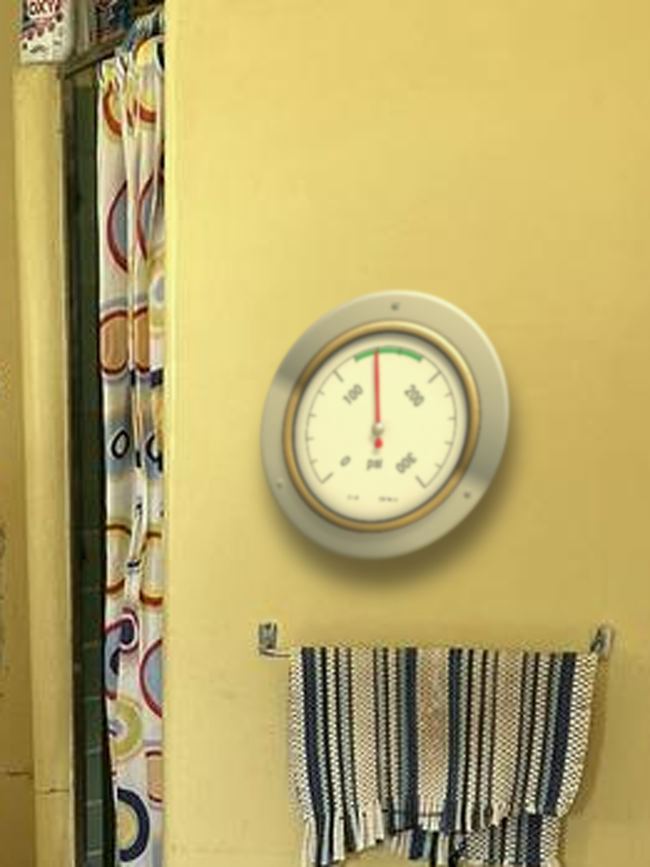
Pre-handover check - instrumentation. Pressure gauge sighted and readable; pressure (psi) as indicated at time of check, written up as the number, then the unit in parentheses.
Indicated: 140 (psi)
